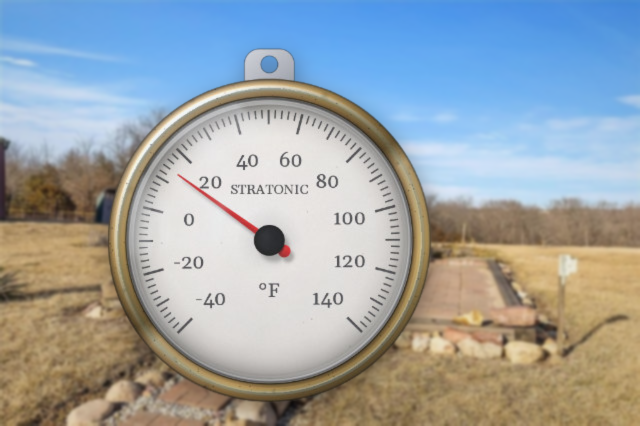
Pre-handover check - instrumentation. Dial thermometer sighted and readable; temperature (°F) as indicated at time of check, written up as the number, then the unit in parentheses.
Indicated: 14 (°F)
